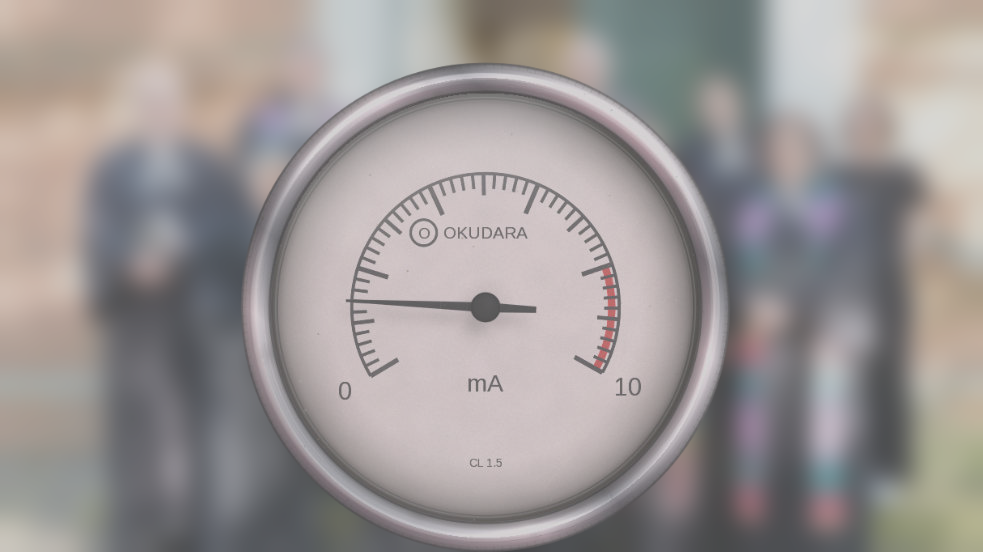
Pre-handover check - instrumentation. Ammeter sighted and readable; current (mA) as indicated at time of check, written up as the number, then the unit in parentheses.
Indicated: 1.4 (mA)
